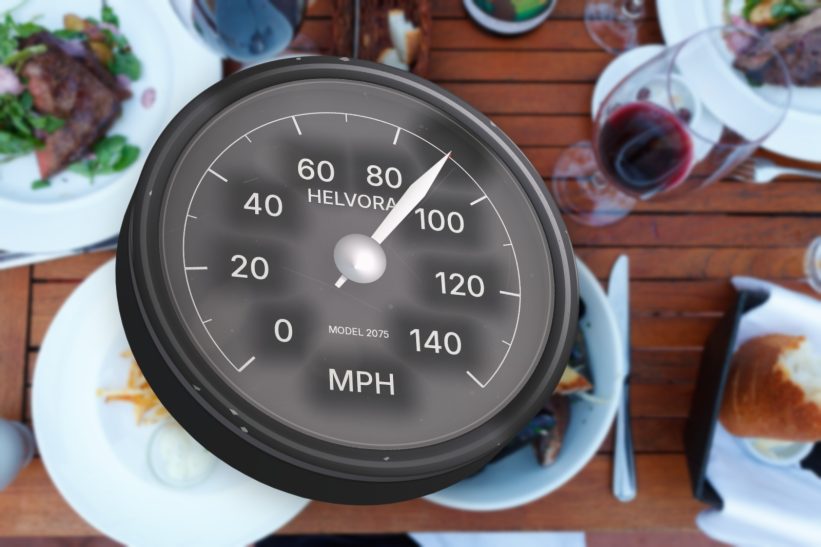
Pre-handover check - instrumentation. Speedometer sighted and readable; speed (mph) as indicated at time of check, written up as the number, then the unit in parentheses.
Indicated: 90 (mph)
